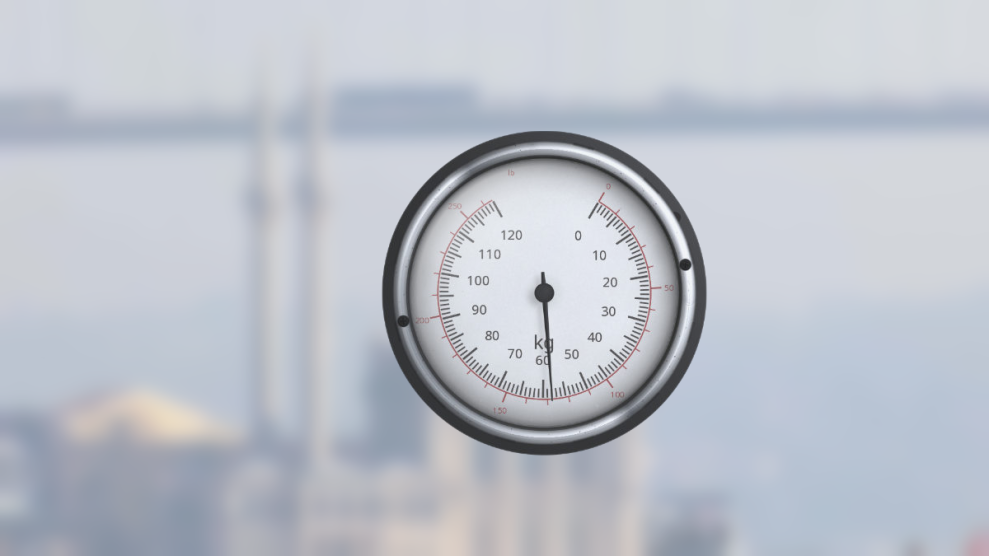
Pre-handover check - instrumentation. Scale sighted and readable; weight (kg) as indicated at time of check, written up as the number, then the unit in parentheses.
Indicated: 58 (kg)
